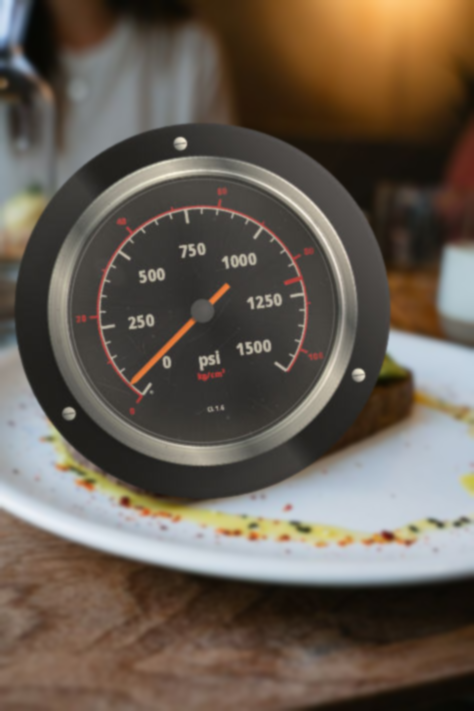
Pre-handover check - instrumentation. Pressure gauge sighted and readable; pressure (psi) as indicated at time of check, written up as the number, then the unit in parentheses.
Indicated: 50 (psi)
